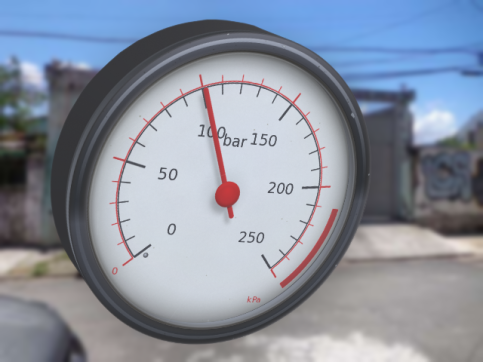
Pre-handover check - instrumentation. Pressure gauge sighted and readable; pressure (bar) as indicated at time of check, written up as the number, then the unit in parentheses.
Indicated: 100 (bar)
